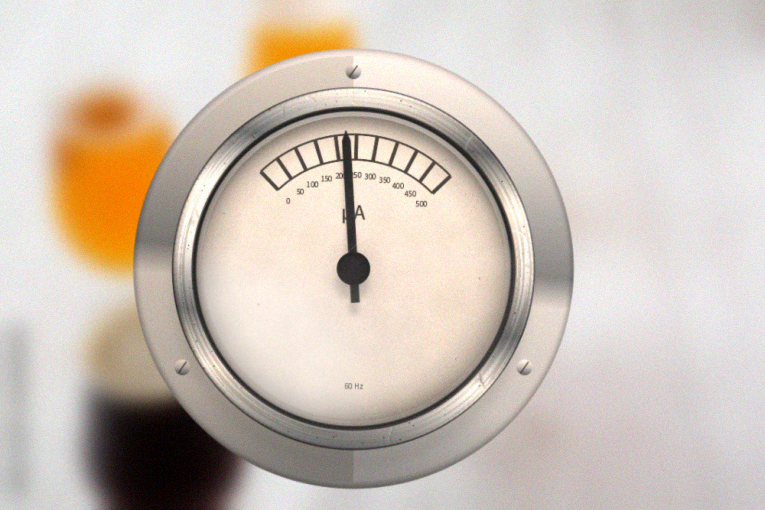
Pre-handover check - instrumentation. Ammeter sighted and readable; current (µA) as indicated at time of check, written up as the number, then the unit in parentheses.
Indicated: 225 (µA)
